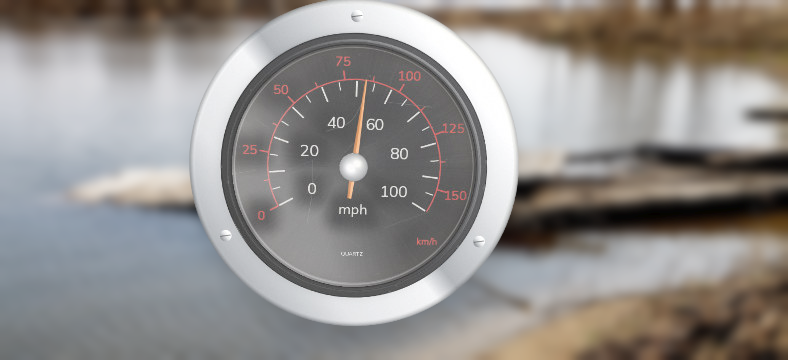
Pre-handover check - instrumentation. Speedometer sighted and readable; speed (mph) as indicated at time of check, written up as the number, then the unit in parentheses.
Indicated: 52.5 (mph)
